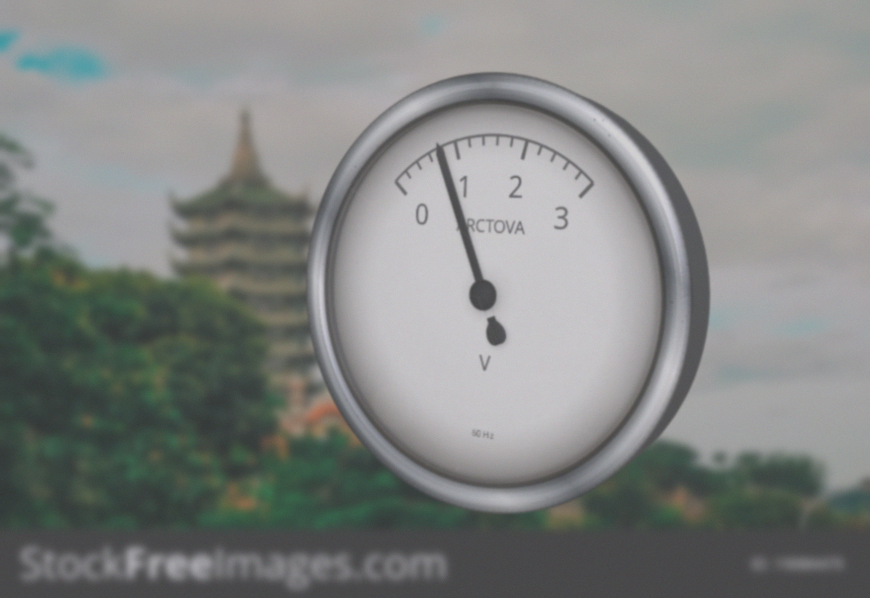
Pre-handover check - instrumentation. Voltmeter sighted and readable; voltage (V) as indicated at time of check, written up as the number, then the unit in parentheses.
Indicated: 0.8 (V)
